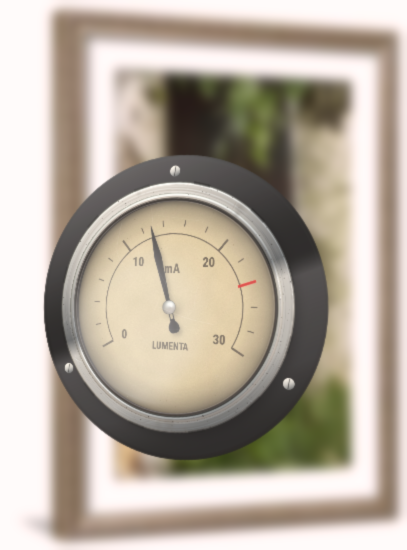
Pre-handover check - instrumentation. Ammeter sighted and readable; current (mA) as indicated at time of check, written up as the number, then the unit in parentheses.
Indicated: 13 (mA)
